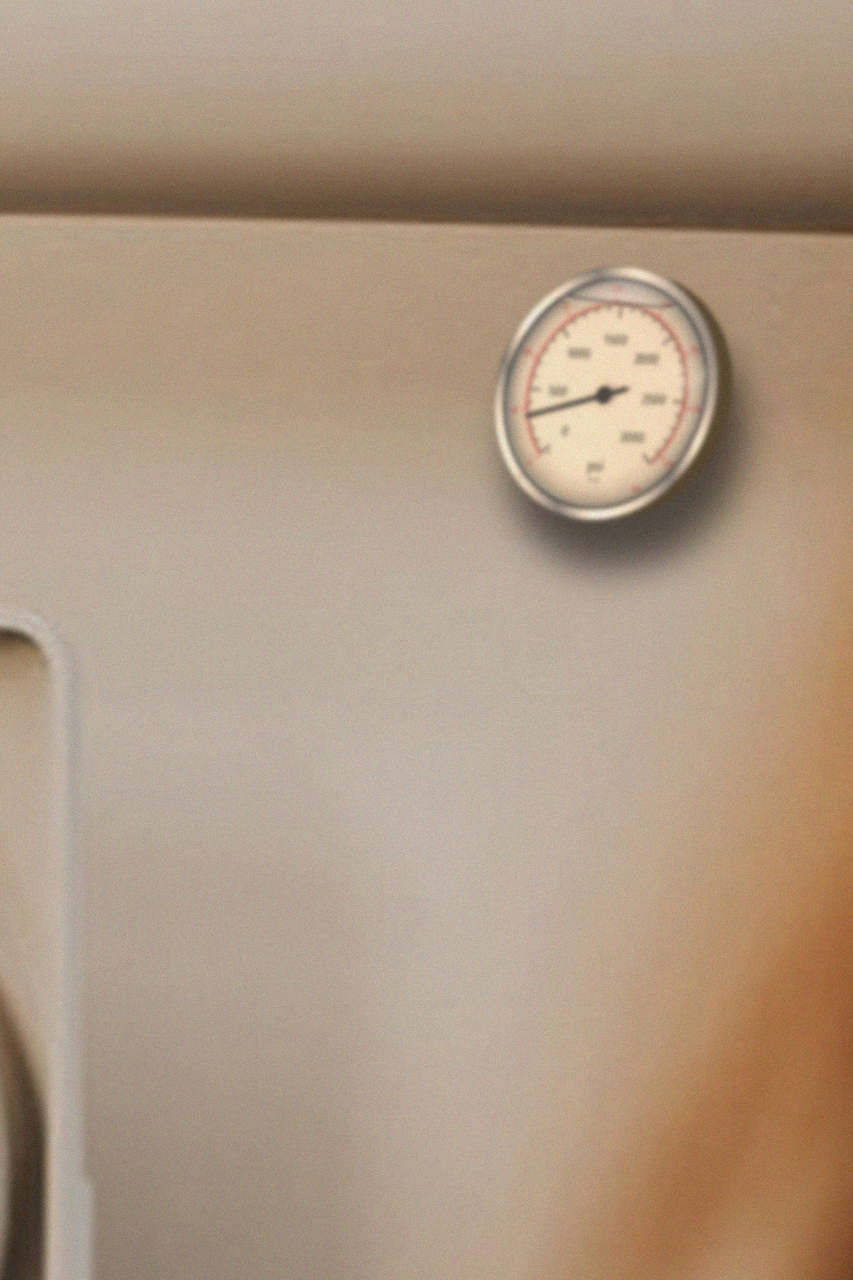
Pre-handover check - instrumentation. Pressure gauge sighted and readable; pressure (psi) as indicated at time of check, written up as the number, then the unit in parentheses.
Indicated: 300 (psi)
